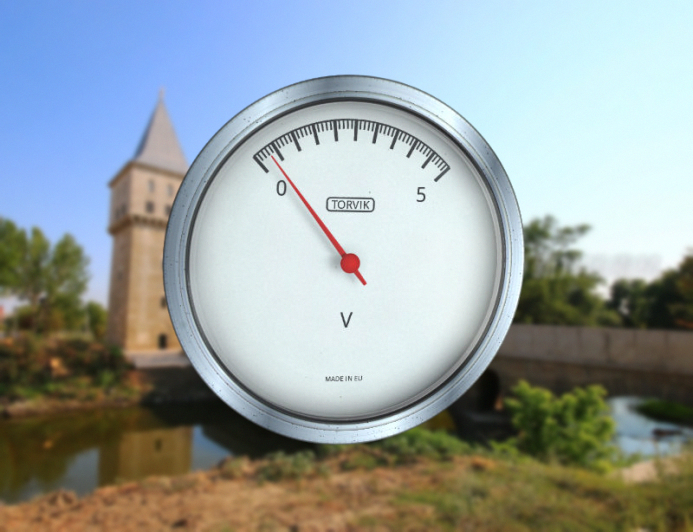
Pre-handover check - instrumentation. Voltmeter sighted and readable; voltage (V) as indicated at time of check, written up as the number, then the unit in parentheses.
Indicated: 0.3 (V)
